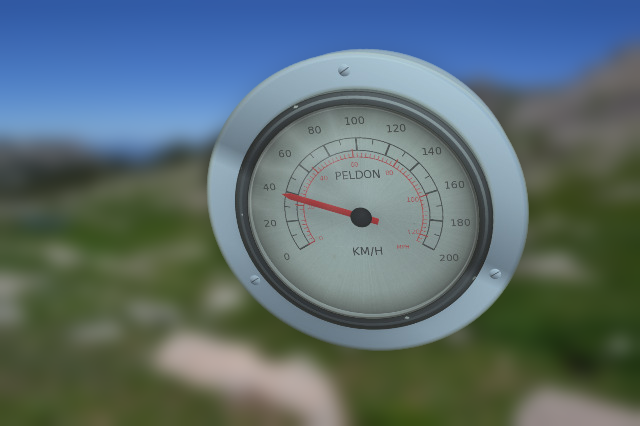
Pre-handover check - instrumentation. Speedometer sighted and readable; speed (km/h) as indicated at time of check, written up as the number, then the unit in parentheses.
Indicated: 40 (km/h)
